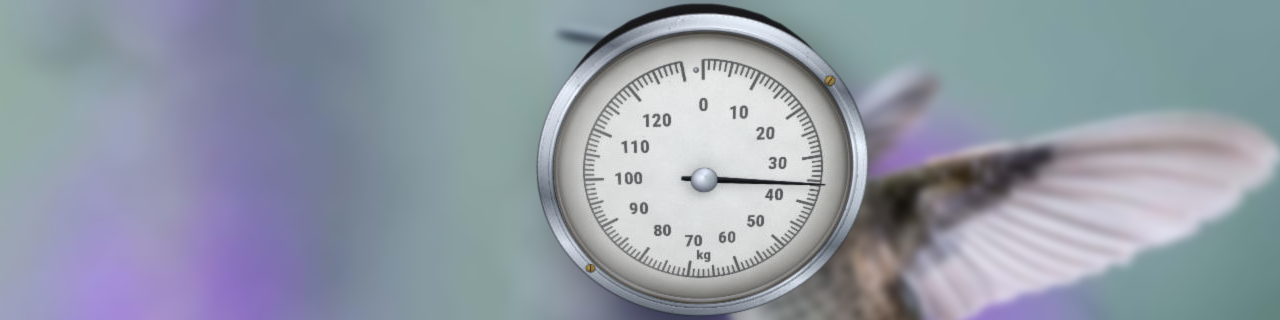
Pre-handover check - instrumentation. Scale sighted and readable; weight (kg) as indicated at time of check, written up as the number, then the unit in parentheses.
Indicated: 35 (kg)
